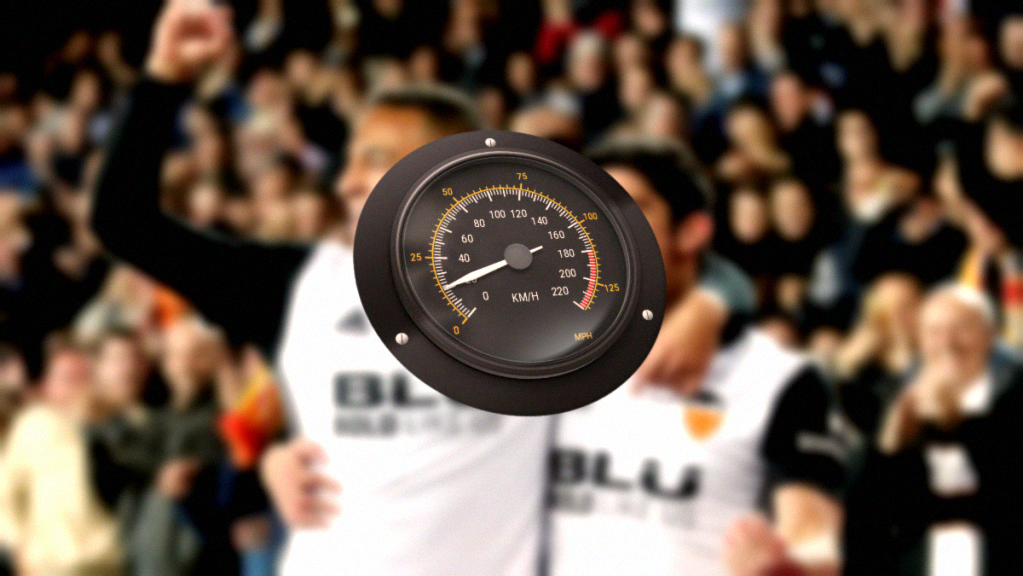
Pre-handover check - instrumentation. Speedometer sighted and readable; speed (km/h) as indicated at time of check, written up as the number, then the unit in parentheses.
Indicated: 20 (km/h)
